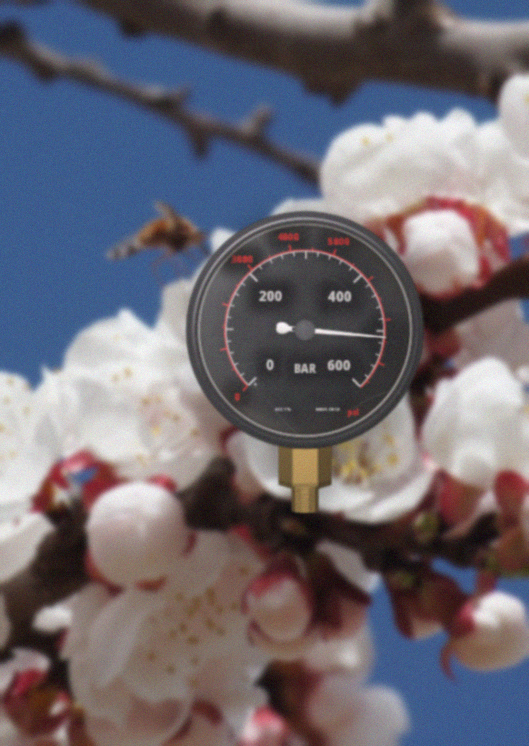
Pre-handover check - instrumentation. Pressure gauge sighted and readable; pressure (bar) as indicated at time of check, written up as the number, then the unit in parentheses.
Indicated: 510 (bar)
